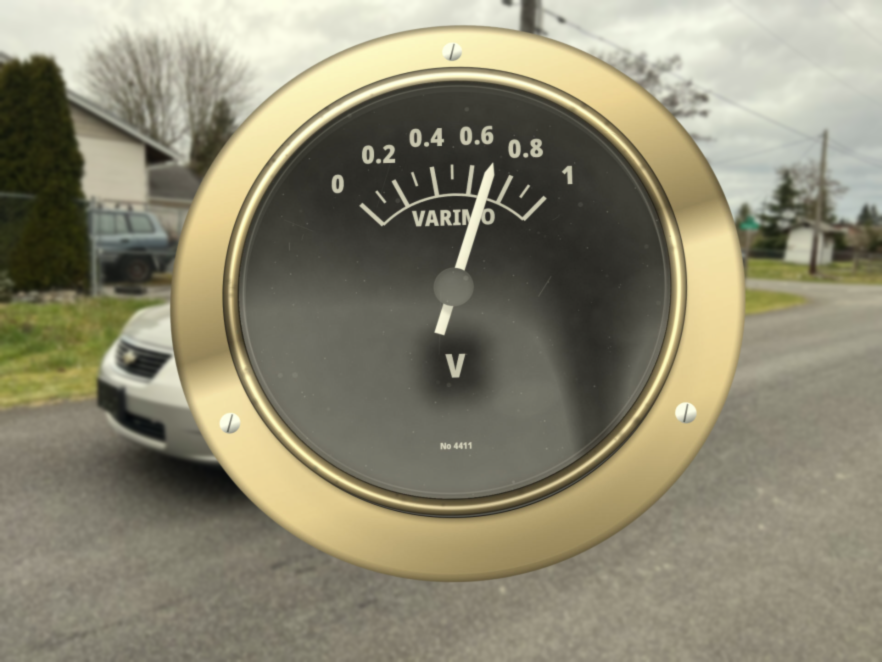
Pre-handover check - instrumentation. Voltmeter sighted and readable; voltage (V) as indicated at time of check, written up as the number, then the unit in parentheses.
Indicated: 0.7 (V)
